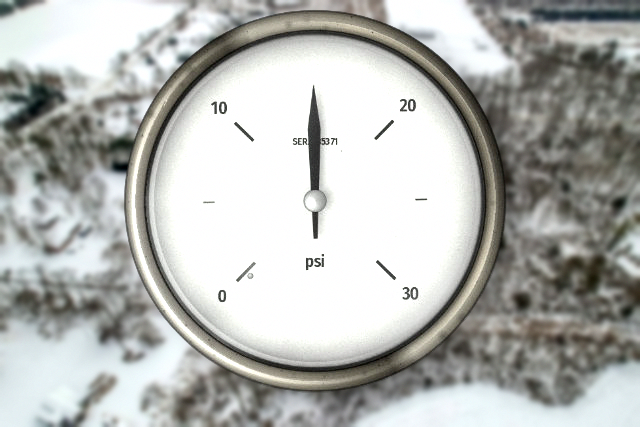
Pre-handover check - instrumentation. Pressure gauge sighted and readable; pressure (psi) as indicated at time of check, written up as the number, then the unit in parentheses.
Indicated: 15 (psi)
